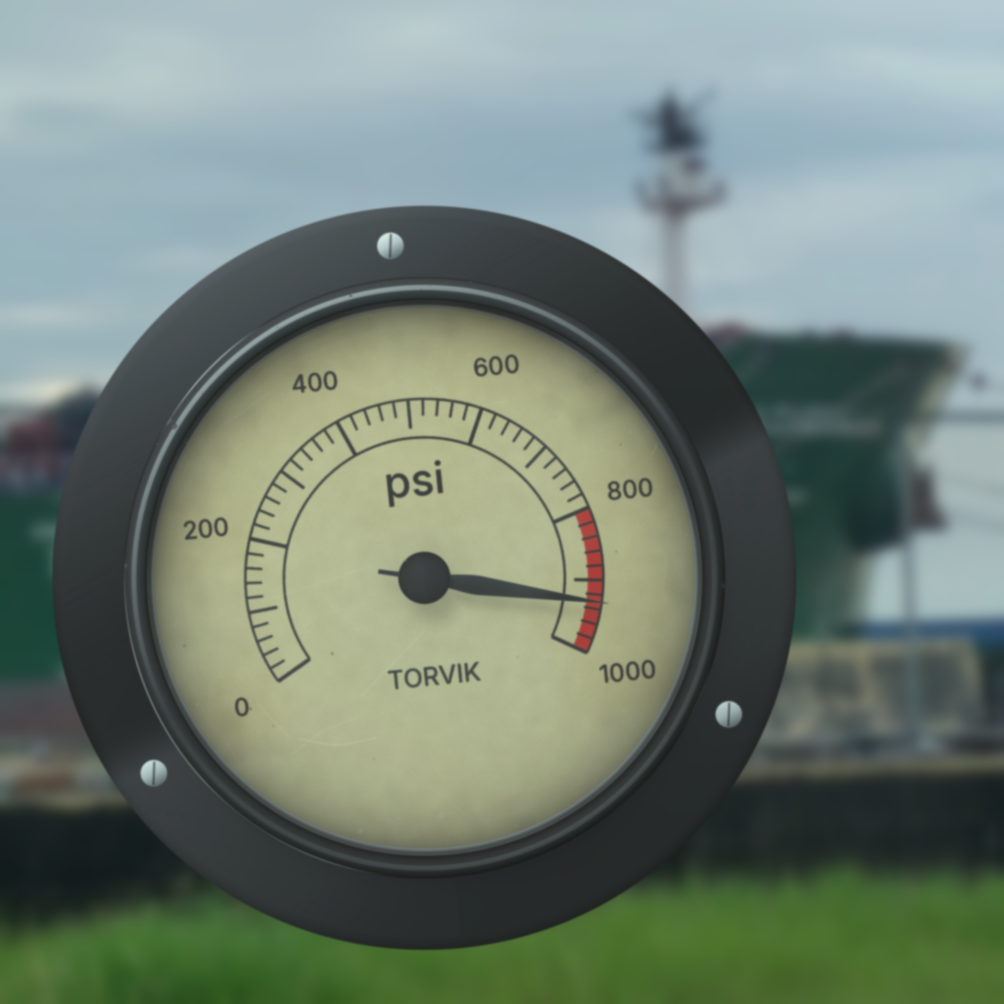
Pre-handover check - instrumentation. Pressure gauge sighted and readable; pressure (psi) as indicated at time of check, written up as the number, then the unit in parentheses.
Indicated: 930 (psi)
